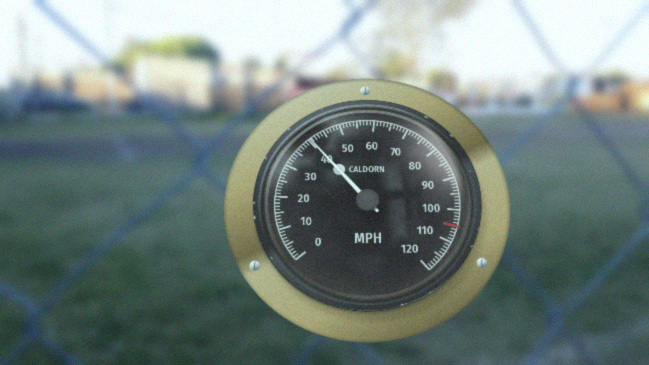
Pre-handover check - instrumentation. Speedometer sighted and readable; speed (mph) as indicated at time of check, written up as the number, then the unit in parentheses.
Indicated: 40 (mph)
